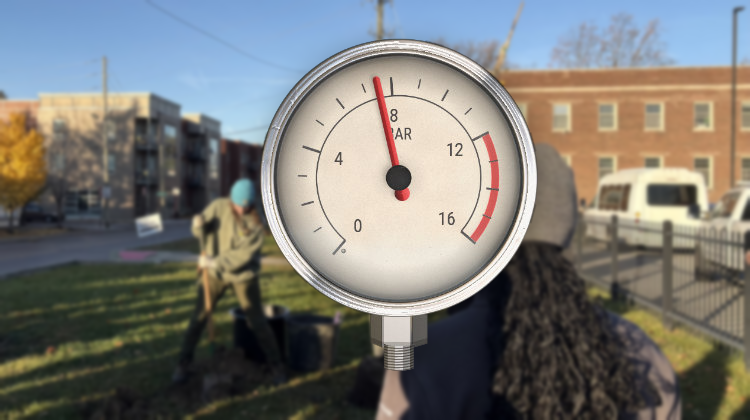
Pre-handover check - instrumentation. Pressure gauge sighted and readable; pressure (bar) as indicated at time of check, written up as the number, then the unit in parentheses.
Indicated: 7.5 (bar)
